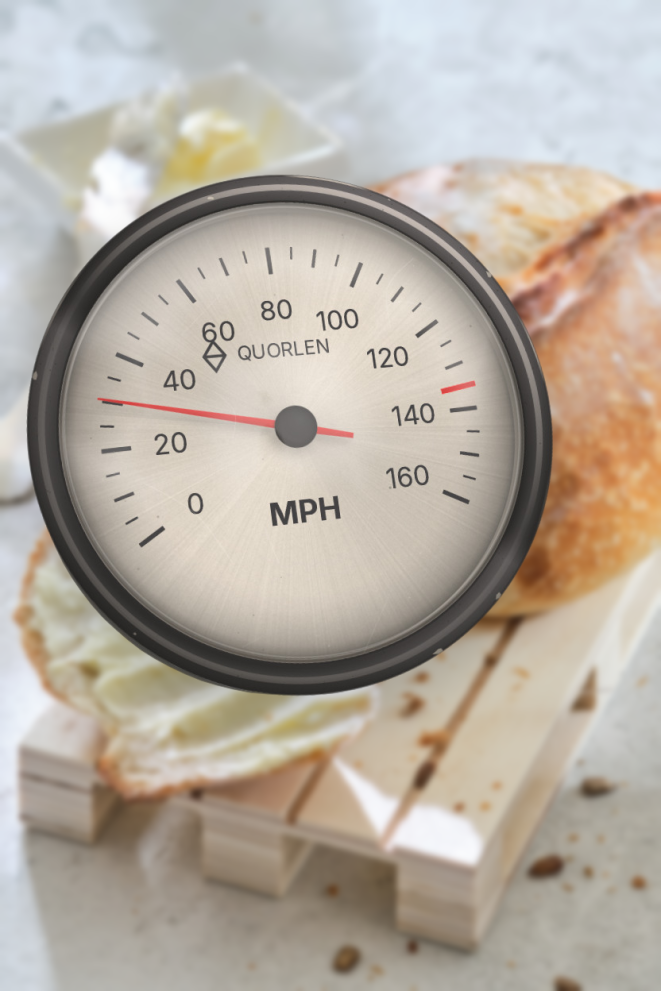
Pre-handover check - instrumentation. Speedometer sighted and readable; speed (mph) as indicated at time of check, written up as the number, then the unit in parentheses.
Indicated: 30 (mph)
